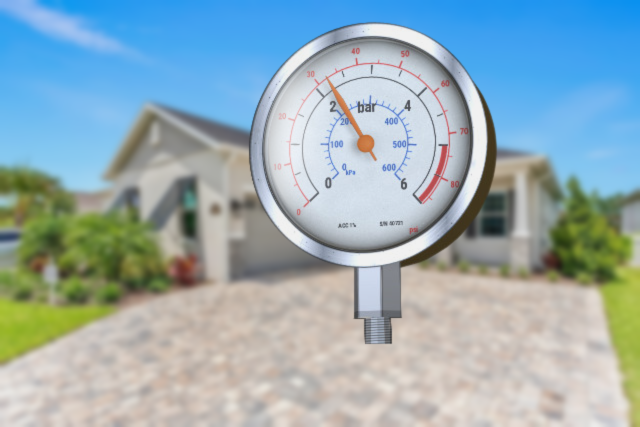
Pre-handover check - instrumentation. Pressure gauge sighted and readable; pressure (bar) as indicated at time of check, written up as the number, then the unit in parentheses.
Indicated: 2.25 (bar)
